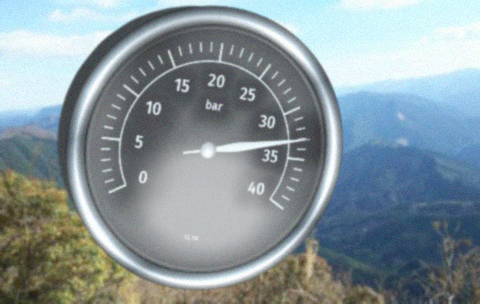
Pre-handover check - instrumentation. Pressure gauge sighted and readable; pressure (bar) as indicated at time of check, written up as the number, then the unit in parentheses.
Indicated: 33 (bar)
